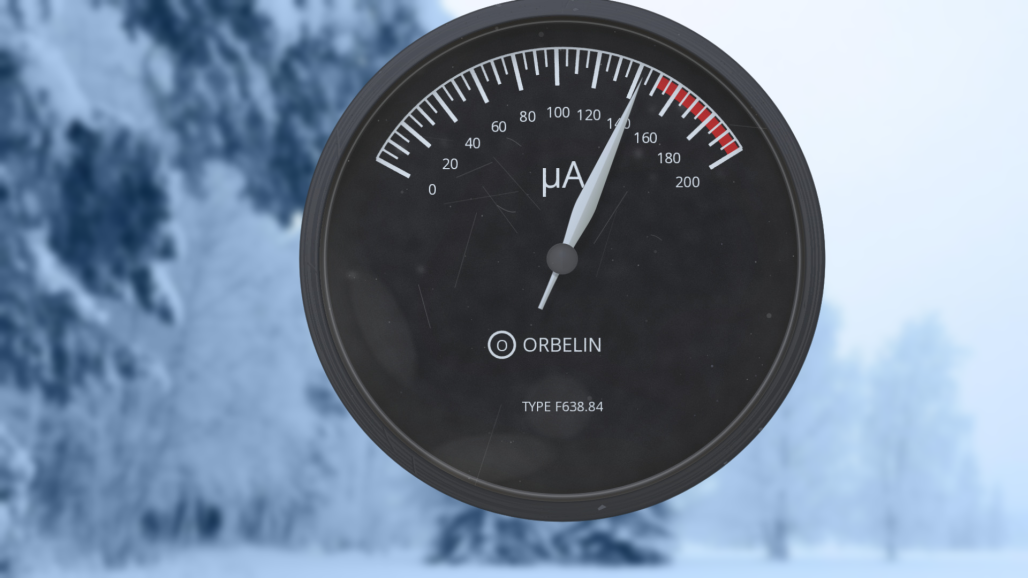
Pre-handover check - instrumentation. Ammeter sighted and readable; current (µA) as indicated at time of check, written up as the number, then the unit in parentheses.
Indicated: 142.5 (µA)
